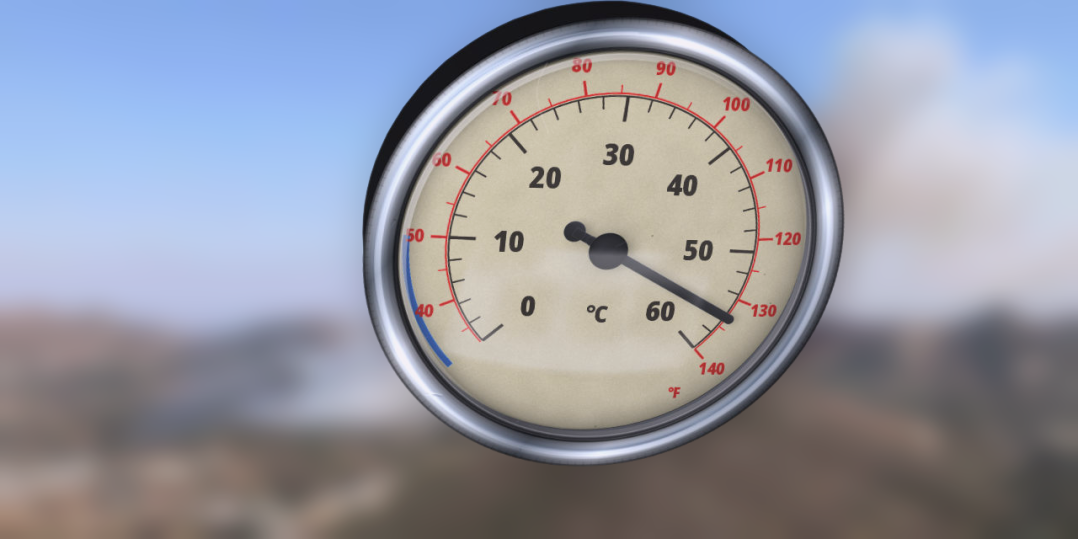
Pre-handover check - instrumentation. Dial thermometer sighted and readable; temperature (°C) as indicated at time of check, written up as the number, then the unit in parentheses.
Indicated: 56 (°C)
